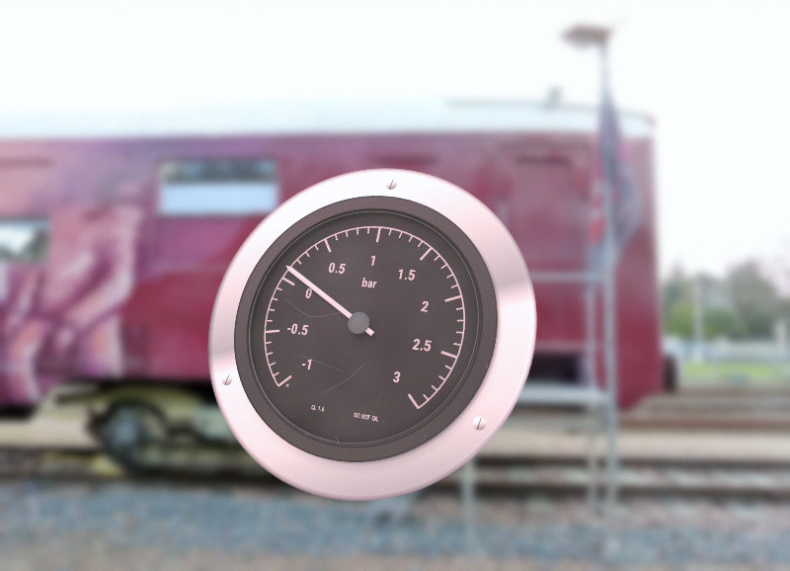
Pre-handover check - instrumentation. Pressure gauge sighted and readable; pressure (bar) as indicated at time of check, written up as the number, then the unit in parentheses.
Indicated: 0.1 (bar)
